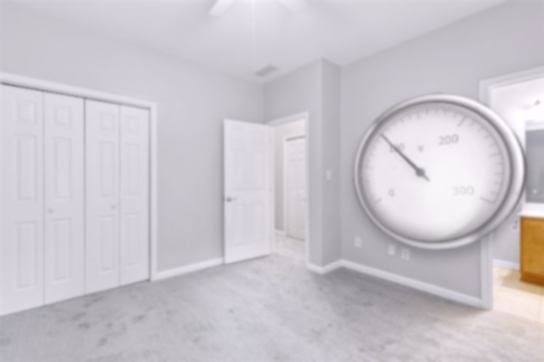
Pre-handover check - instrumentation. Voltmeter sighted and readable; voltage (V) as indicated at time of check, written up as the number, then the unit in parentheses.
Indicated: 100 (V)
